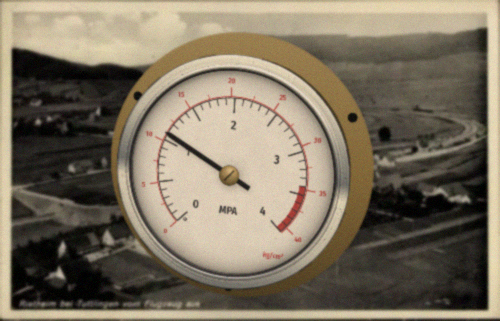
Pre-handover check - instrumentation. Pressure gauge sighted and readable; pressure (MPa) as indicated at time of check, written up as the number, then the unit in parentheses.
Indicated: 1.1 (MPa)
